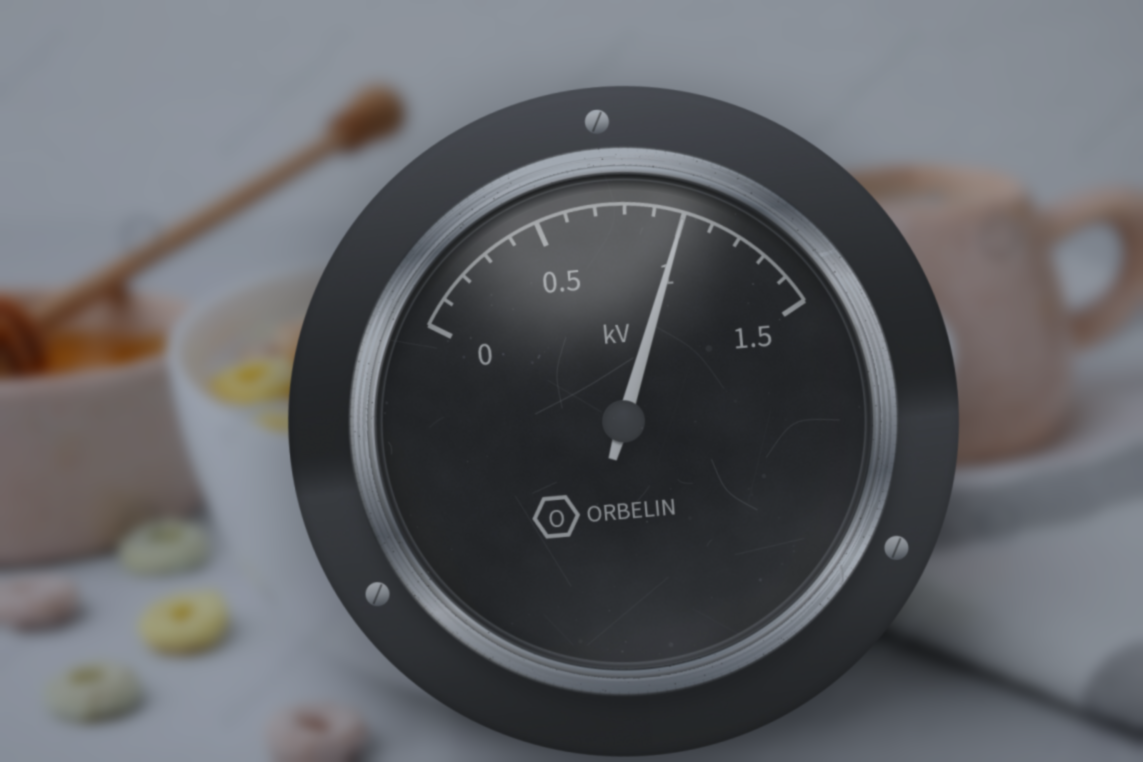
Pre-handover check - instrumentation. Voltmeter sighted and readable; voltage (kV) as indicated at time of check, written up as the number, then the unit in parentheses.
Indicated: 1 (kV)
